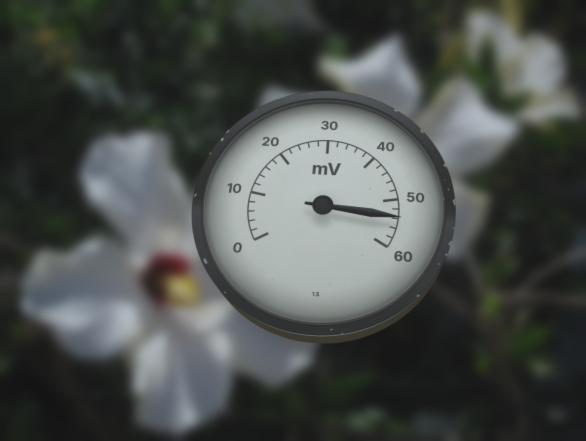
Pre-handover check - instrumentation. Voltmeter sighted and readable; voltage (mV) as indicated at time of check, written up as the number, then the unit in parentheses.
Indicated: 54 (mV)
